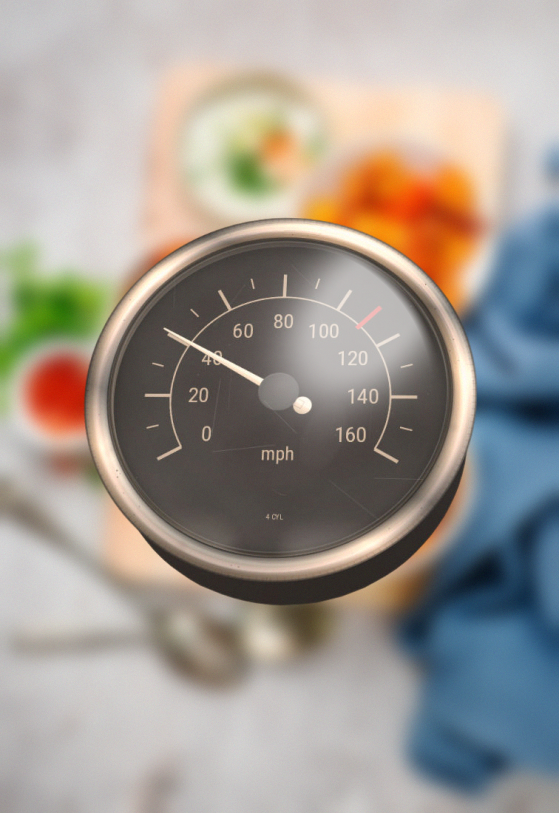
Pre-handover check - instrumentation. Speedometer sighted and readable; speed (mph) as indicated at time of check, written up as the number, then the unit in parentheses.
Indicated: 40 (mph)
